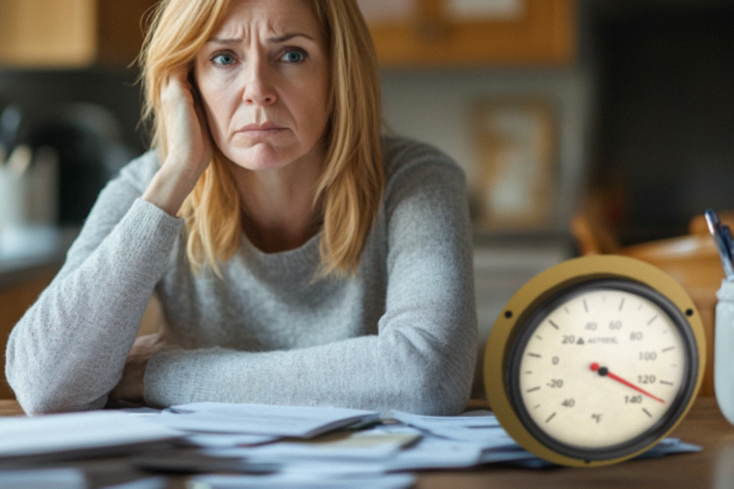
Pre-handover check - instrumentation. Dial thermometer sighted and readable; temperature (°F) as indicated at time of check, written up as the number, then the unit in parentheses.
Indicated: 130 (°F)
